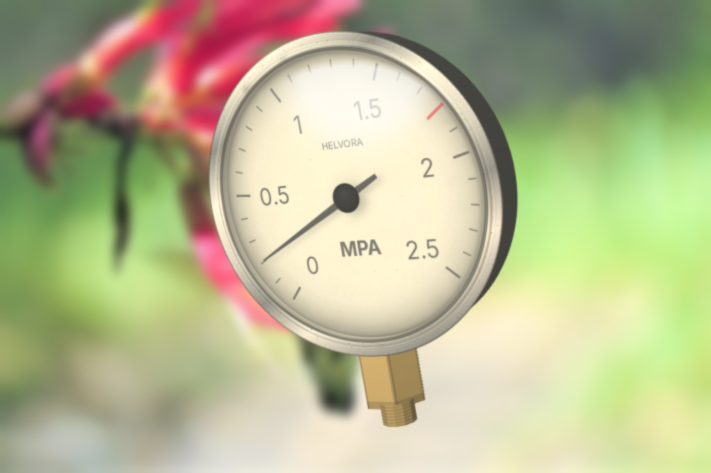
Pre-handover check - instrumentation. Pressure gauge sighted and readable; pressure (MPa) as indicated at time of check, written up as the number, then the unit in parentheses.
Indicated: 0.2 (MPa)
